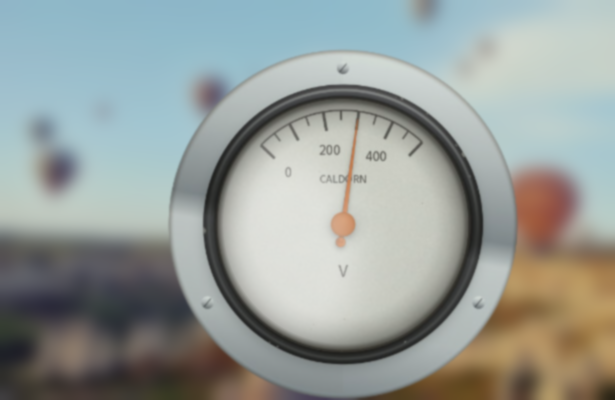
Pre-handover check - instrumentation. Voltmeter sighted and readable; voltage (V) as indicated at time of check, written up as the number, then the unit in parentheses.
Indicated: 300 (V)
